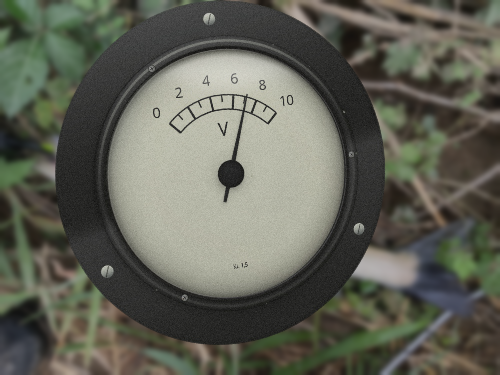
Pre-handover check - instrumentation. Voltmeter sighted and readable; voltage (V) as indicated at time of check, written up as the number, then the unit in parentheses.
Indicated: 7 (V)
